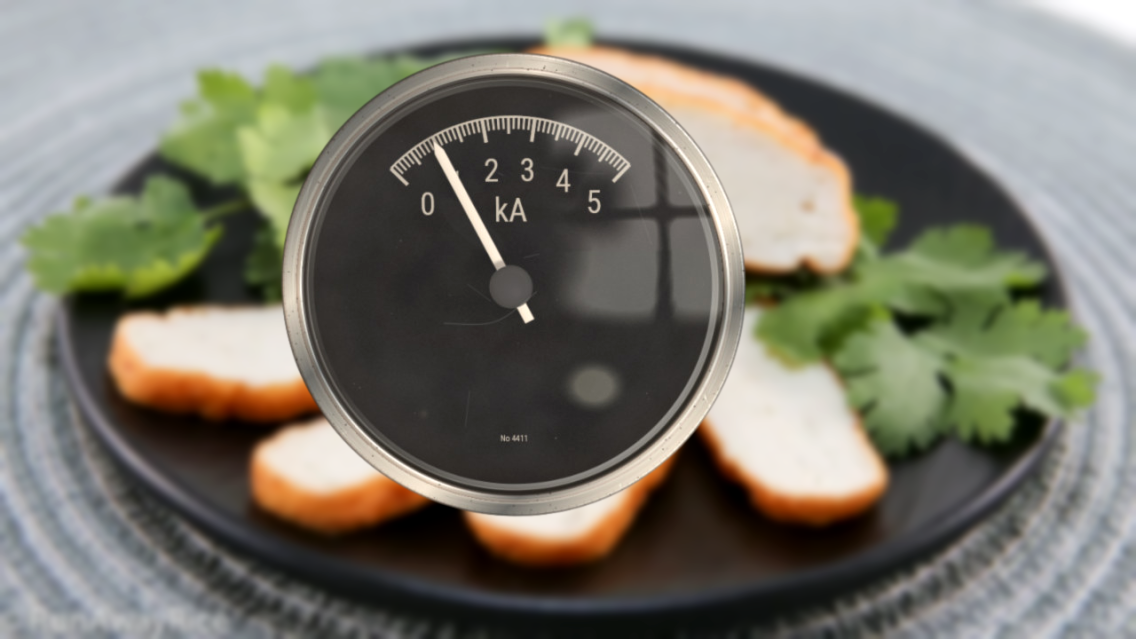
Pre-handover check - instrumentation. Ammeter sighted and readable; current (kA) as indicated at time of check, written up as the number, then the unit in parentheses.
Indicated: 1 (kA)
